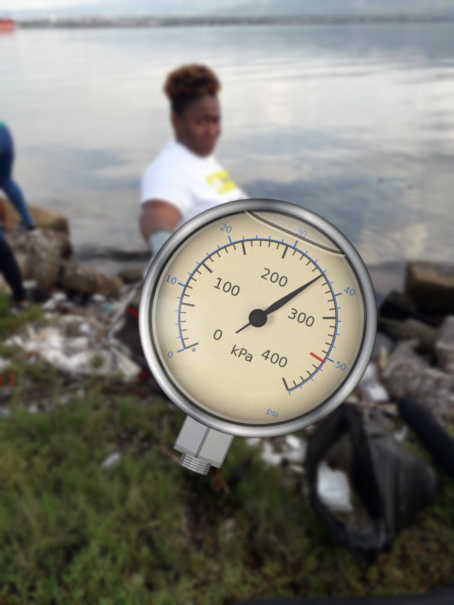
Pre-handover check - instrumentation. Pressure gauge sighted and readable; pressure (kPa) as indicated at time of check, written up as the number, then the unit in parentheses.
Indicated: 250 (kPa)
